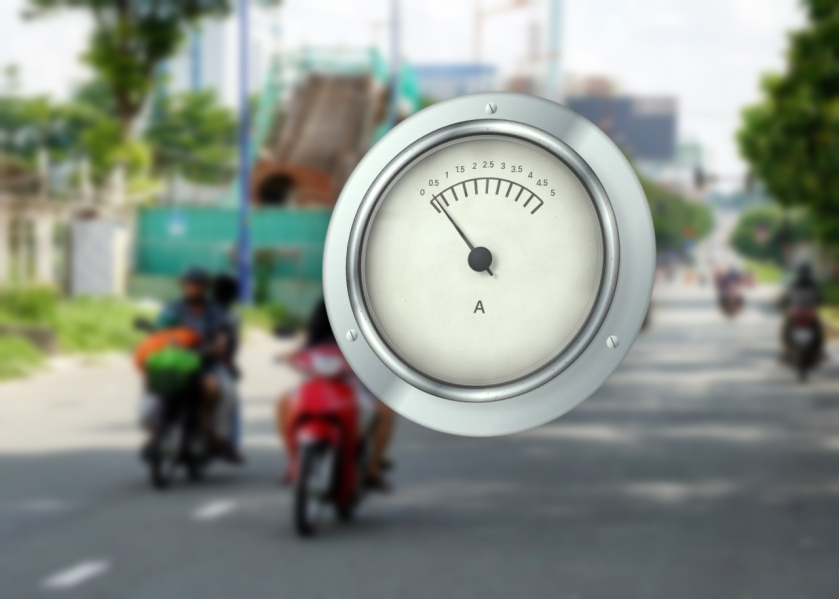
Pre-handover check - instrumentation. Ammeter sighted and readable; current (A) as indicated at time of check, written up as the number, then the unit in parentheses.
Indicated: 0.25 (A)
